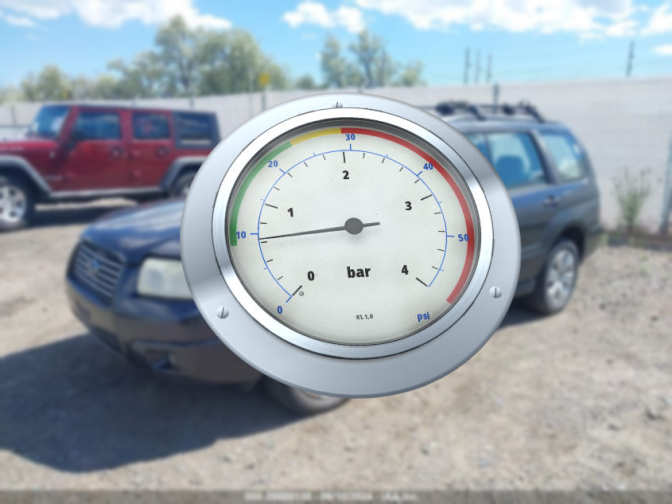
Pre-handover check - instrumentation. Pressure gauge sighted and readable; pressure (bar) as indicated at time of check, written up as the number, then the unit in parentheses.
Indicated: 0.6 (bar)
